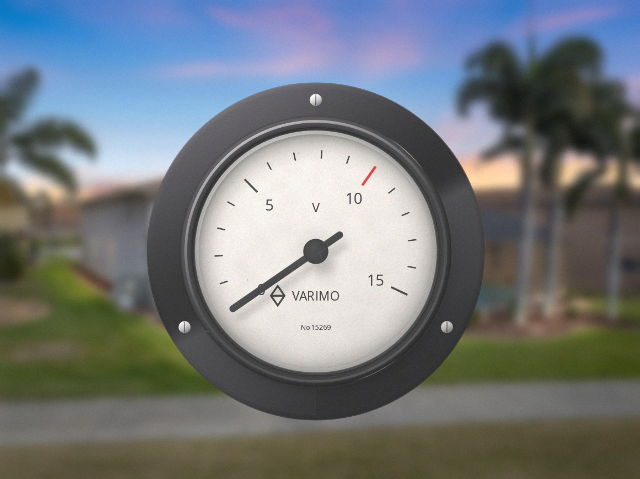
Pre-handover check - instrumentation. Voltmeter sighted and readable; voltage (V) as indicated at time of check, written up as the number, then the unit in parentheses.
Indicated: 0 (V)
